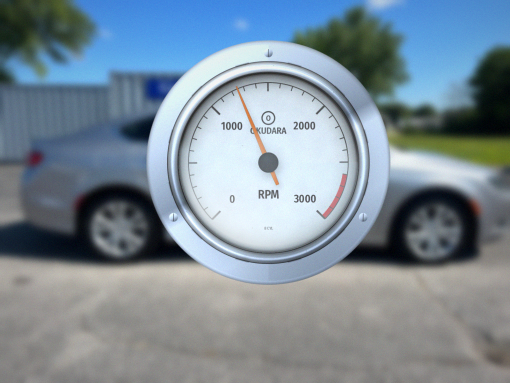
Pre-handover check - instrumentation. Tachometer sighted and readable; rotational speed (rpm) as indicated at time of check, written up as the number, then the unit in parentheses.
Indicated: 1250 (rpm)
